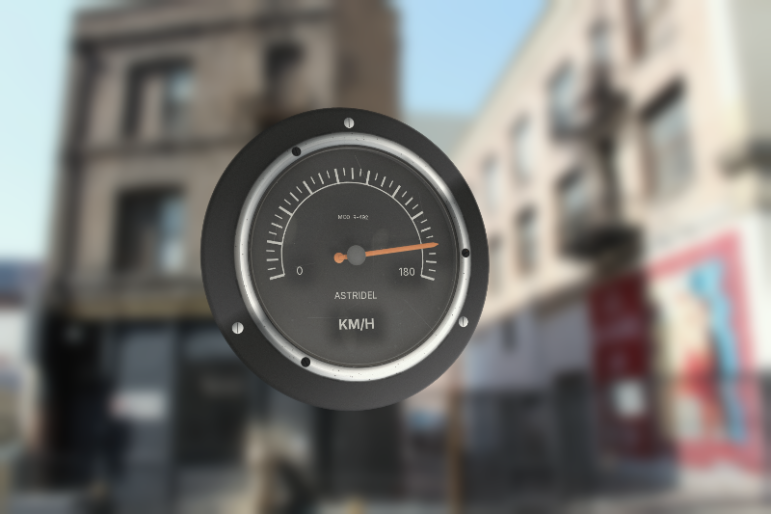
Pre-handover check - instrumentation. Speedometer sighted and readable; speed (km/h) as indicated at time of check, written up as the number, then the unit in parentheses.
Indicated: 160 (km/h)
